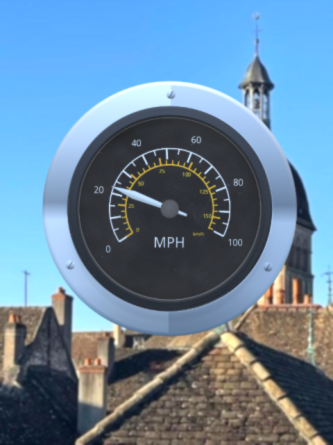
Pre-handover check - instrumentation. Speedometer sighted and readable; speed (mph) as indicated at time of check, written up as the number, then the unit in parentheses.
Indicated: 22.5 (mph)
